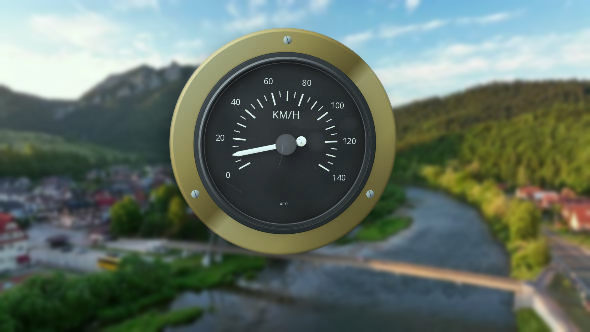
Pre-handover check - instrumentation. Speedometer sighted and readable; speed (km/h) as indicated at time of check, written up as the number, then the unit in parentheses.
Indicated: 10 (km/h)
